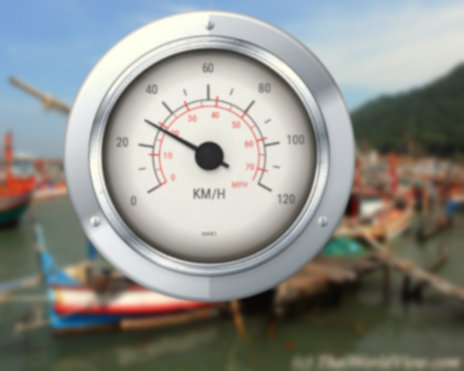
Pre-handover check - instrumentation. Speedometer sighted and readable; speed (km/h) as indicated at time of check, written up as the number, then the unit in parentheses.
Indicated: 30 (km/h)
